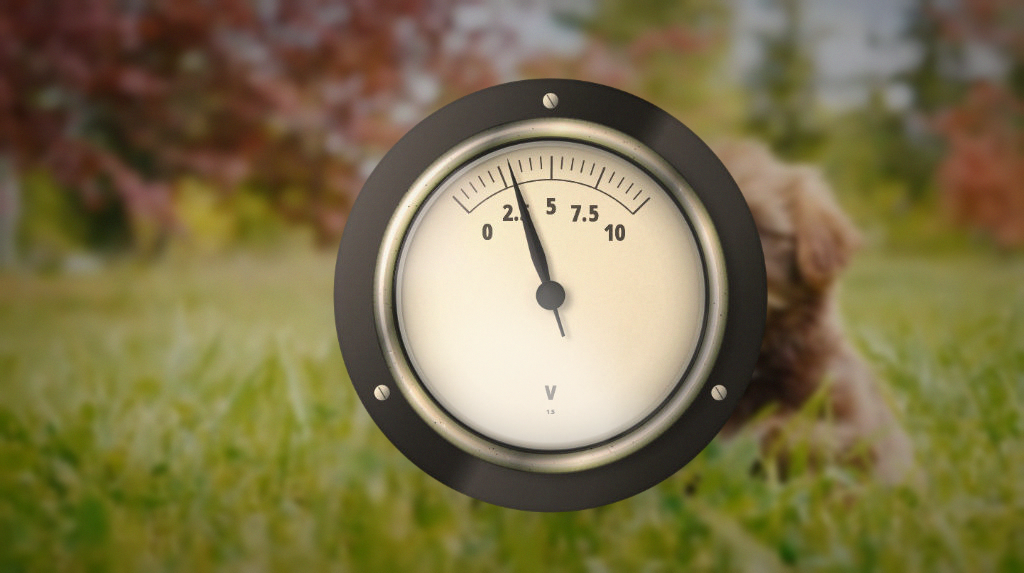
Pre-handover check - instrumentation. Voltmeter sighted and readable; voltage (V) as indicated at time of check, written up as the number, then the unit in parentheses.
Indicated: 3 (V)
